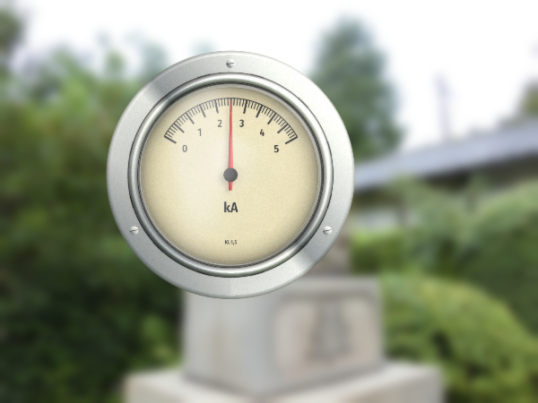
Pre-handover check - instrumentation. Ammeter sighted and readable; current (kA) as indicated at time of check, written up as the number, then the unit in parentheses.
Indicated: 2.5 (kA)
